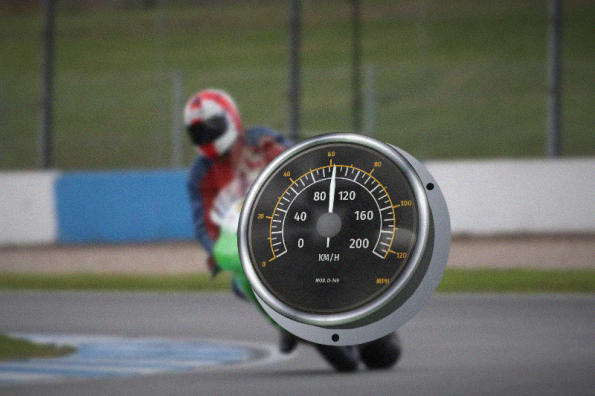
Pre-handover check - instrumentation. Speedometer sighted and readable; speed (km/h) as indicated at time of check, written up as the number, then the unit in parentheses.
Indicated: 100 (km/h)
